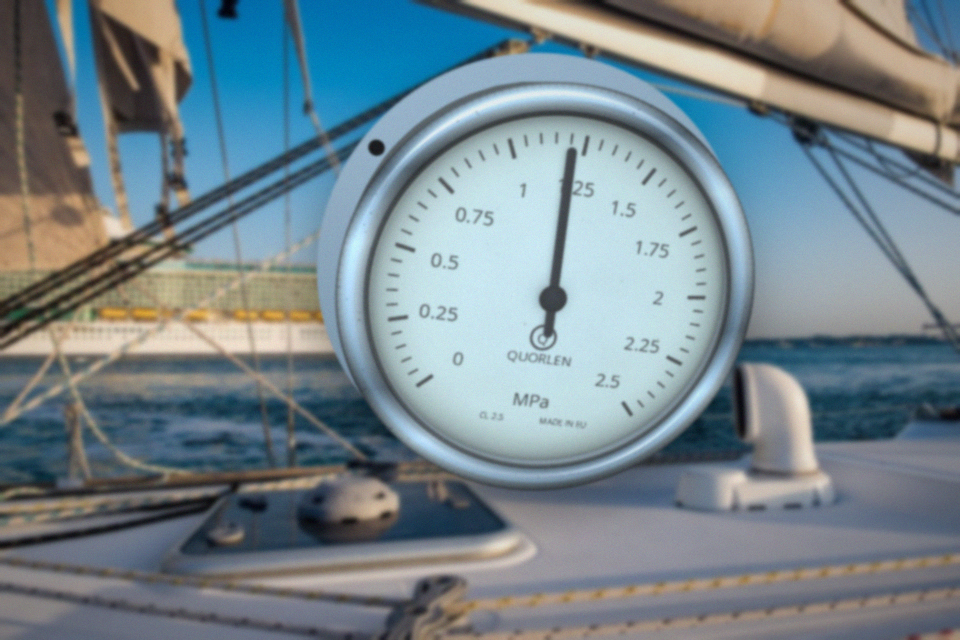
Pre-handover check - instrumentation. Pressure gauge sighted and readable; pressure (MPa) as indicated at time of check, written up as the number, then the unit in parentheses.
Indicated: 1.2 (MPa)
